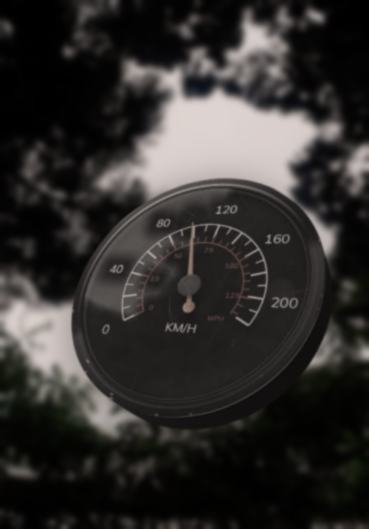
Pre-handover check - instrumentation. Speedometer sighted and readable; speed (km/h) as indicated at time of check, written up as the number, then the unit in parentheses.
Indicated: 100 (km/h)
